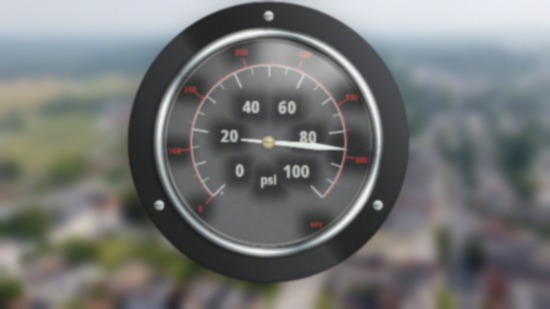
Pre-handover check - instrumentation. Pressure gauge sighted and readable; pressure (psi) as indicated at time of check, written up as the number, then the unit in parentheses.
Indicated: 85 (psi)
